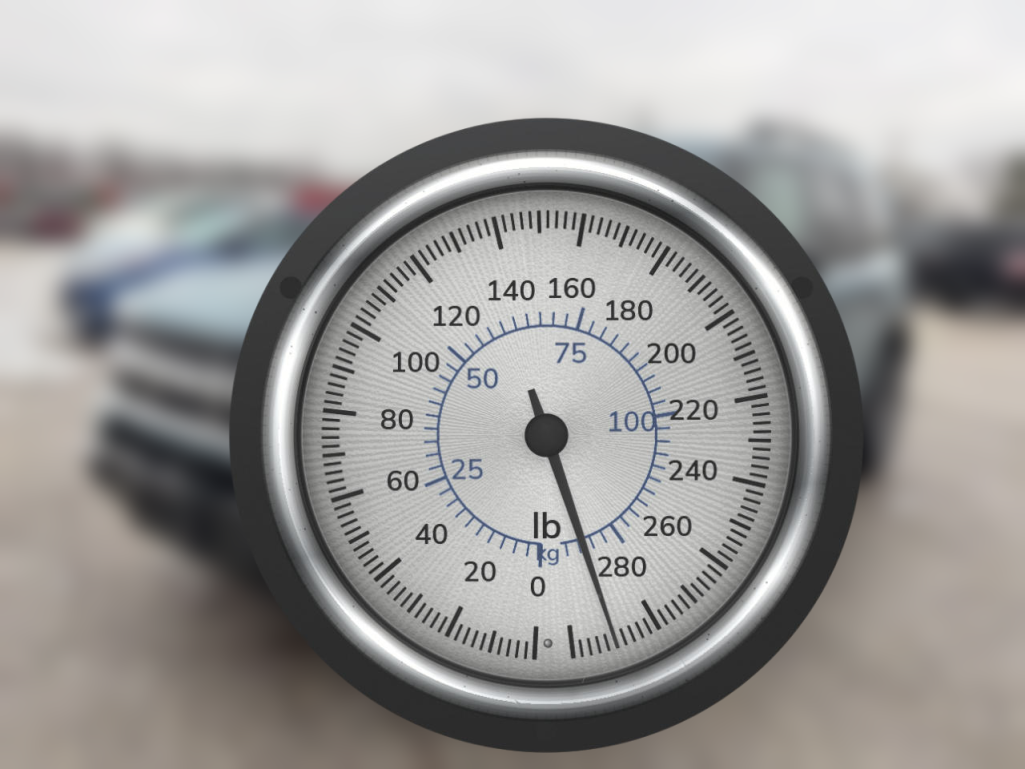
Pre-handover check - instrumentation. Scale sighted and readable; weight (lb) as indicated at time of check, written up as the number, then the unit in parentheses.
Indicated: 290 (lb)
